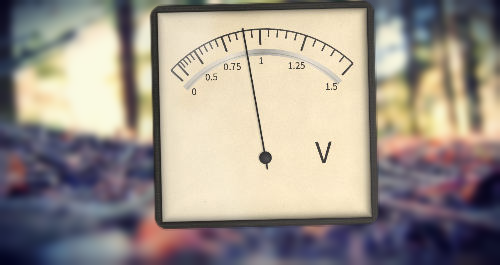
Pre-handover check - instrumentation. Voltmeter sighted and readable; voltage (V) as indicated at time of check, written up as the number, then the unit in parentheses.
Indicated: 0.9 (V)
